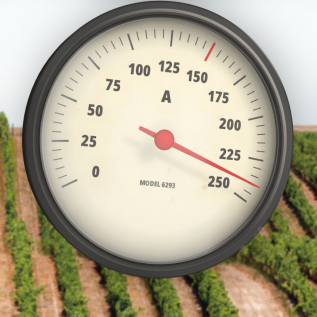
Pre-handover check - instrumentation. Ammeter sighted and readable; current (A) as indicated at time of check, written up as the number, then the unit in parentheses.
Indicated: 240 (A)
